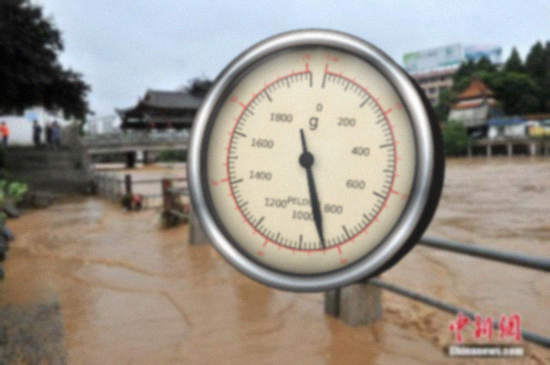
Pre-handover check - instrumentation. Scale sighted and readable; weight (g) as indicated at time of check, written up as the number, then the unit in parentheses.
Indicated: 900 (g)
